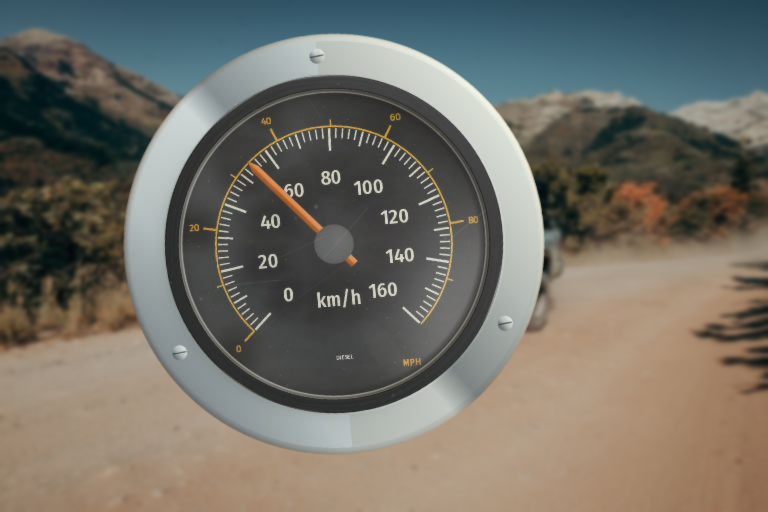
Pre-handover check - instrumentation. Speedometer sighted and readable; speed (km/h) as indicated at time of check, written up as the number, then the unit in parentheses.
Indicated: 54 (km/h)
